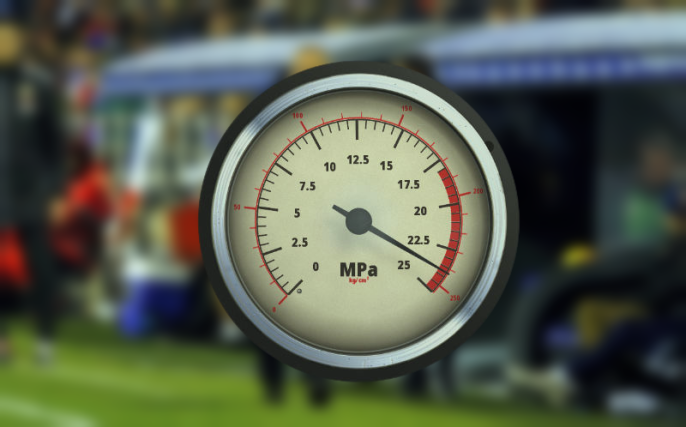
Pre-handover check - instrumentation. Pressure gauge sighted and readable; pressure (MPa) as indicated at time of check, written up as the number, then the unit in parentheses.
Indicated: 23.75 (MPa)
